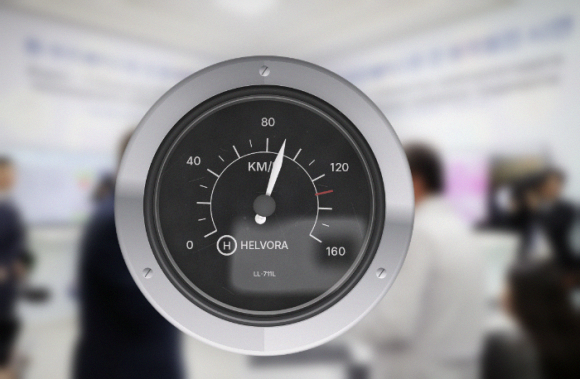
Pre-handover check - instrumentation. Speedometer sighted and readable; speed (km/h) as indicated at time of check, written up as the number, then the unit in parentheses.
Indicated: 90 (km/h)
